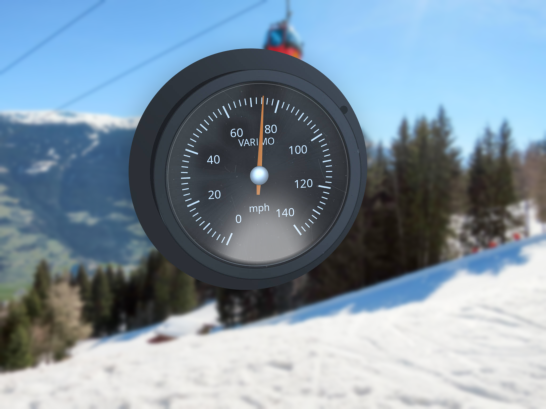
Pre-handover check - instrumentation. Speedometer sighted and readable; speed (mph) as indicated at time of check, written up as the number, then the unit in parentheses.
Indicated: 74 (mph)
